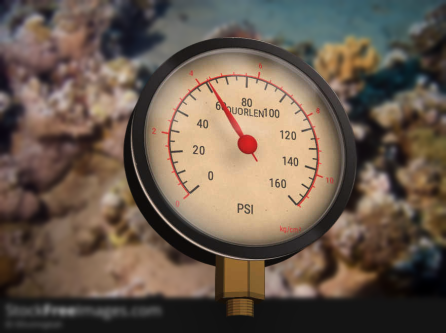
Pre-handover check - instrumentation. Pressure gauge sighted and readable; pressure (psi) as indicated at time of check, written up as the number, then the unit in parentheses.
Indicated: 60 (psi)
